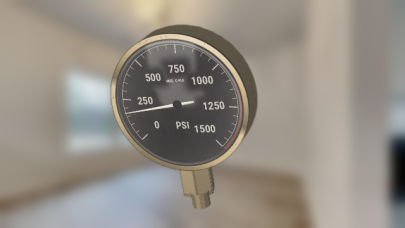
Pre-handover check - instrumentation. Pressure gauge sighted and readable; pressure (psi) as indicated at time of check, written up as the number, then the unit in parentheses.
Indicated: 175 (psi)
